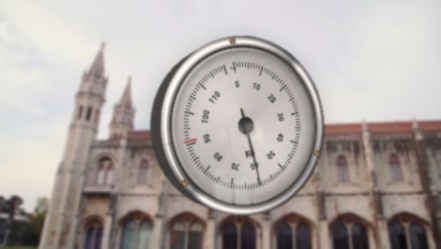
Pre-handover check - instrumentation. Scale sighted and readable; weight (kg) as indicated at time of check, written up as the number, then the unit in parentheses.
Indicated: 60 (kg)
